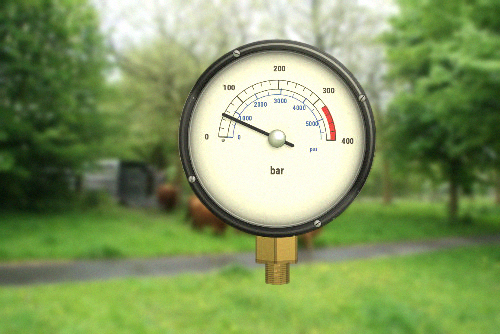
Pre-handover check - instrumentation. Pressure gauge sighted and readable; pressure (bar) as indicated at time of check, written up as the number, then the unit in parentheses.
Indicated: 50 (bar)
